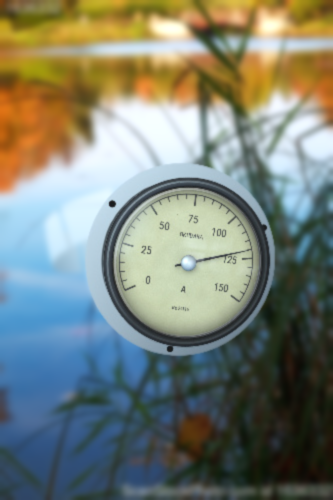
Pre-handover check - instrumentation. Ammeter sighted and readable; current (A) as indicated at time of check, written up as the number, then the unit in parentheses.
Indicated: 120 (A)
